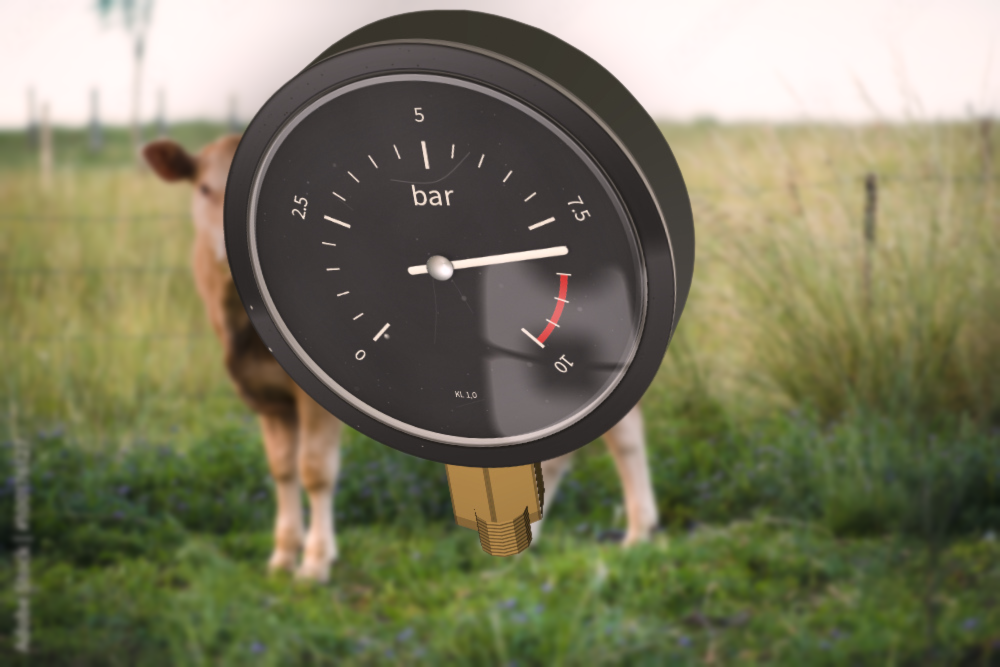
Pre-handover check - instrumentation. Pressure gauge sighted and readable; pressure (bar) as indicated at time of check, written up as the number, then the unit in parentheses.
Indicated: 8 (bar)
